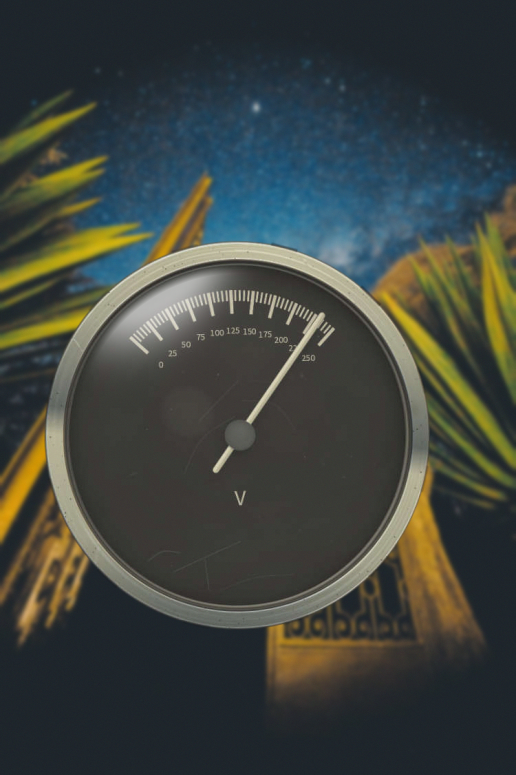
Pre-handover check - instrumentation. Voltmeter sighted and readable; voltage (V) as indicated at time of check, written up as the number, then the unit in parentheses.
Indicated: 230 (V)
